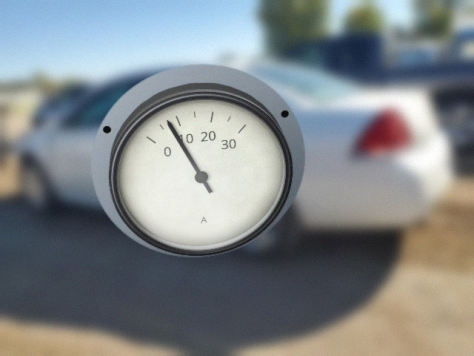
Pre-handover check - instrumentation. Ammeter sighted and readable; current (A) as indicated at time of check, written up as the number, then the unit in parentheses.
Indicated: 7.5 (A)
